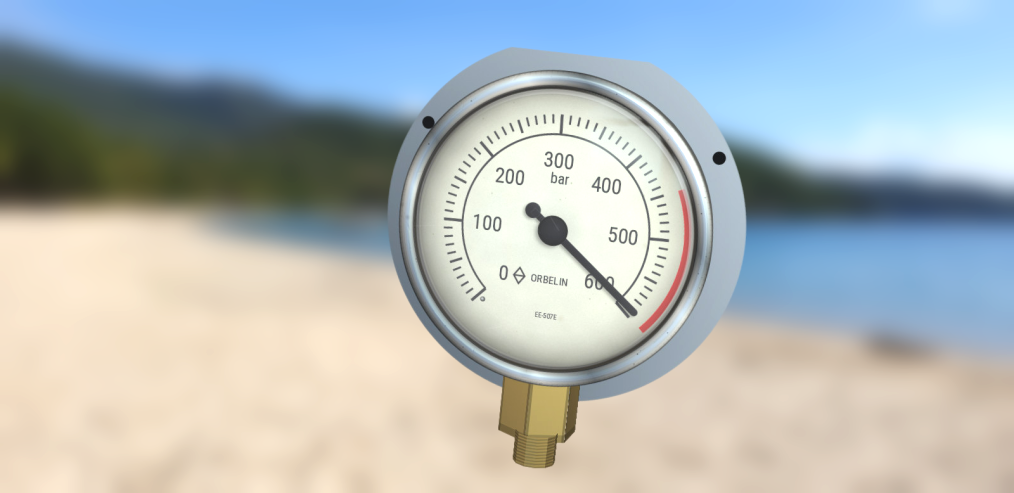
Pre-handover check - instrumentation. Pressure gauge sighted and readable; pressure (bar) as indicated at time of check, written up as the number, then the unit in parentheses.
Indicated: 590 (bar)
